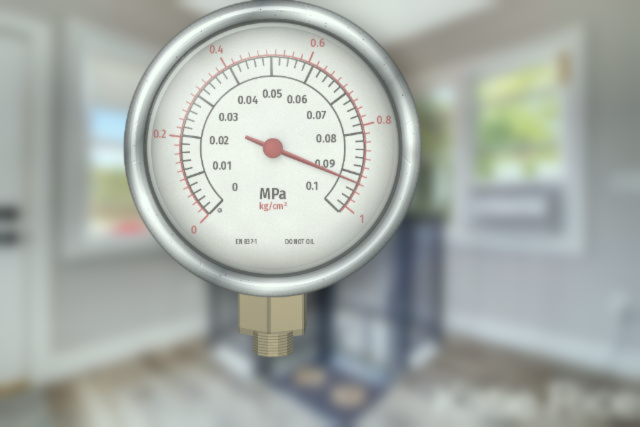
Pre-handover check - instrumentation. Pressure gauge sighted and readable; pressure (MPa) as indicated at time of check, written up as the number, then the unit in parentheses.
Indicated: 0.092 (MPa)
